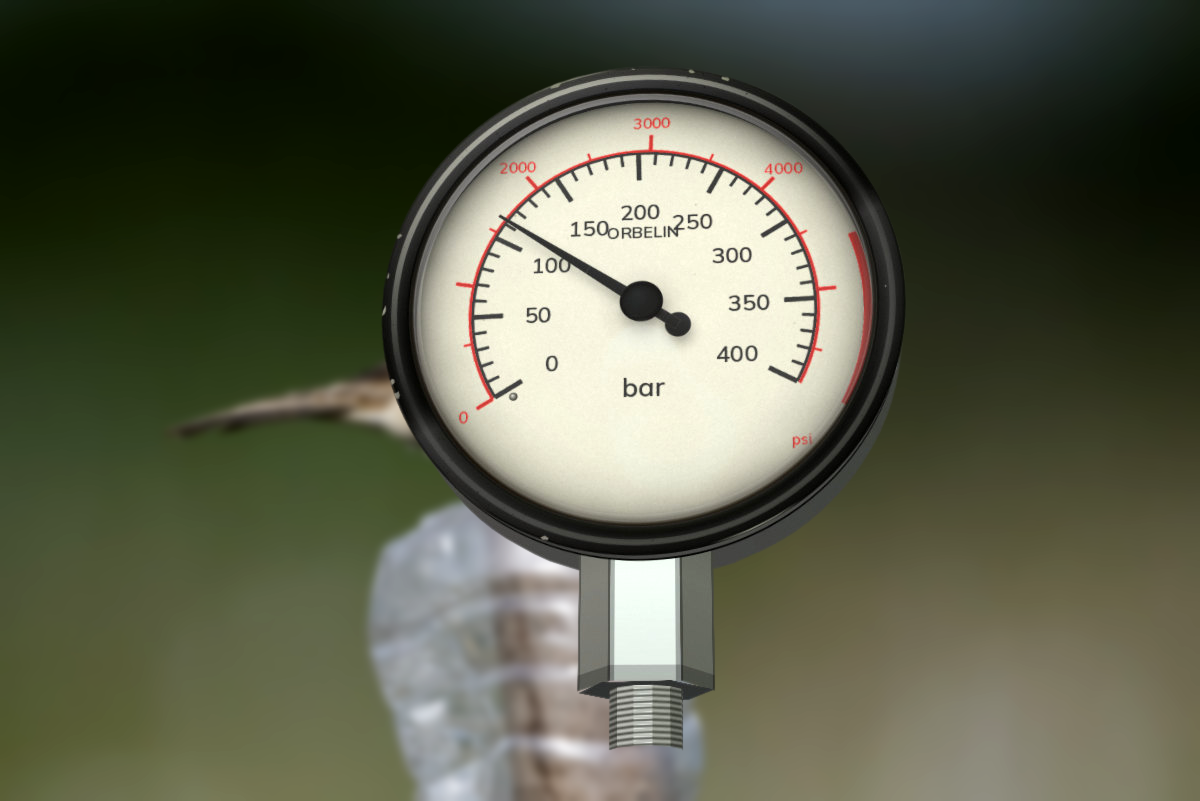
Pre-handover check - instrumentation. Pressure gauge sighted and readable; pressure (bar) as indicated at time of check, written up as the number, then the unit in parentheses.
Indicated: 110 (bar)
